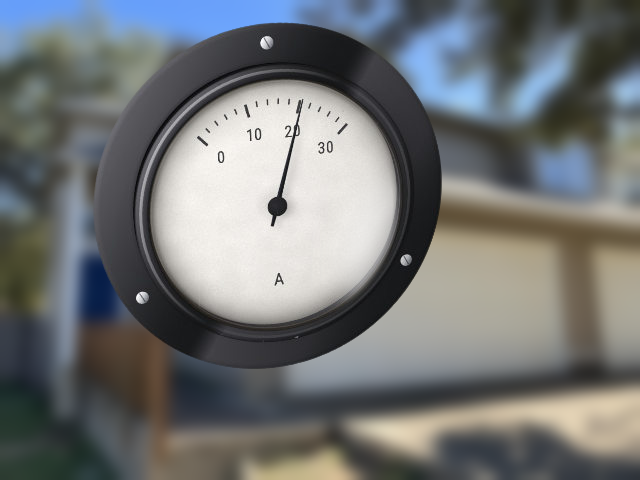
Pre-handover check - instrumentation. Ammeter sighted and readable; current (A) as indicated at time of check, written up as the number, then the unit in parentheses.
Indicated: 20 (A)
